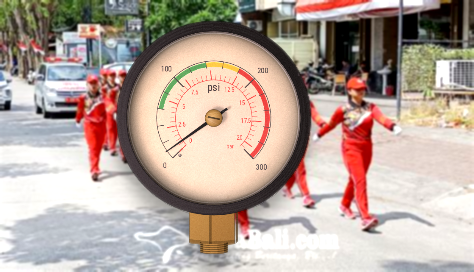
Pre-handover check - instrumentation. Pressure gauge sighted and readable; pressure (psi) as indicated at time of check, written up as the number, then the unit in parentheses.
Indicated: 10 (psi)
